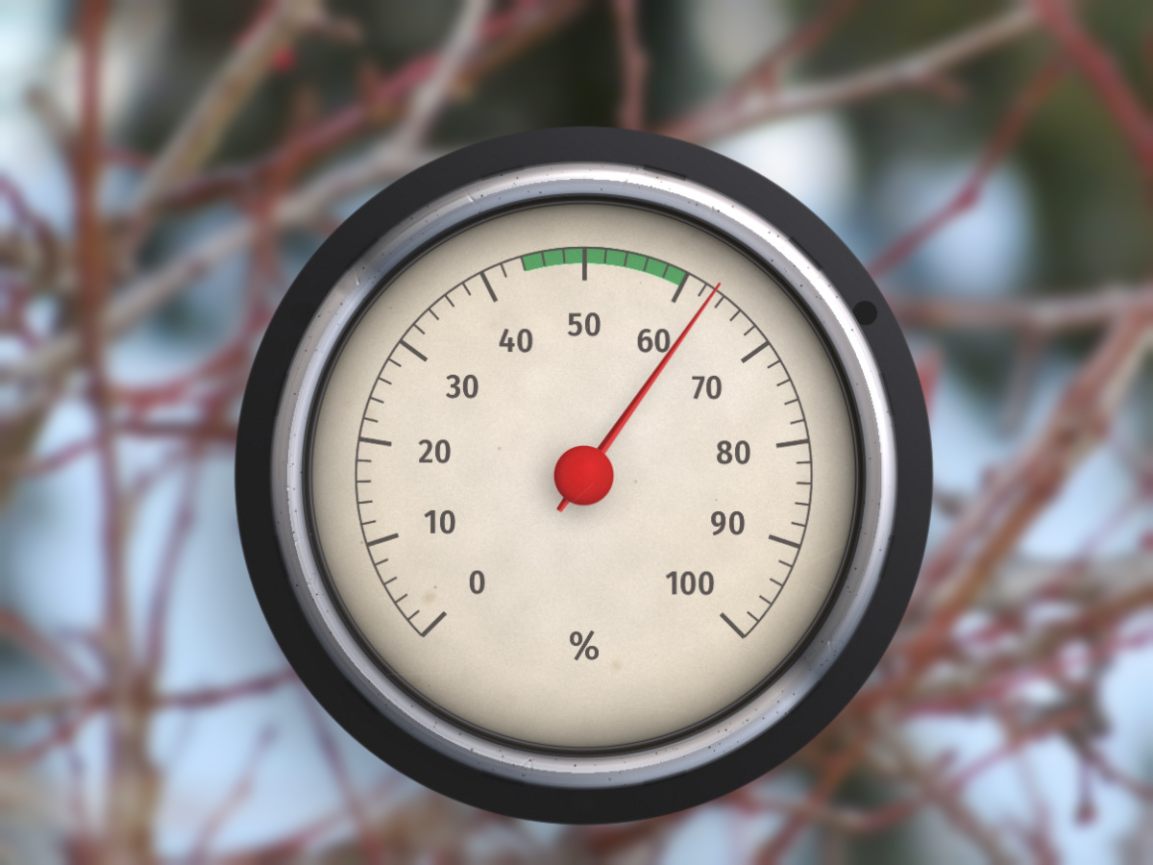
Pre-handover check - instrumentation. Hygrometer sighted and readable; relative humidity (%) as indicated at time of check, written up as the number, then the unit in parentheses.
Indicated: 63 (%)
